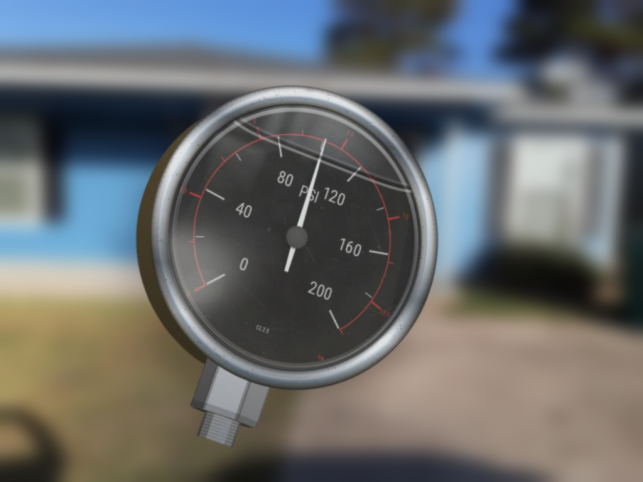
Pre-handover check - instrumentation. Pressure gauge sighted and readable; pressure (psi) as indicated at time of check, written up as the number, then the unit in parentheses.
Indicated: 100 (psi)
